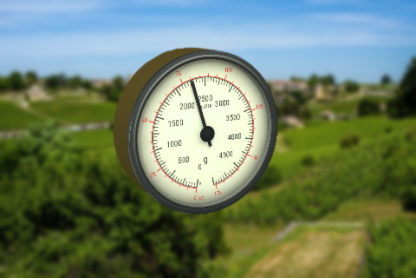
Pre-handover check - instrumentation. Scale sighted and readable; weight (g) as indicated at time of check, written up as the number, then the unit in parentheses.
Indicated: 2250 (g)
